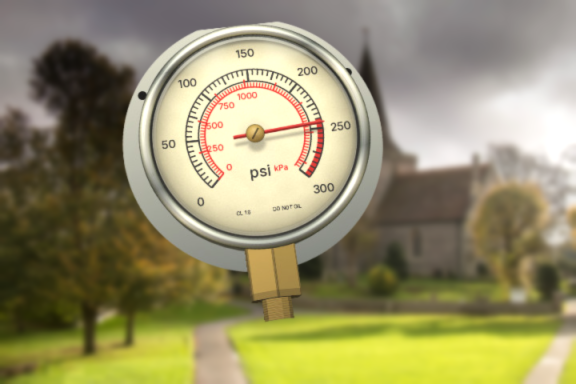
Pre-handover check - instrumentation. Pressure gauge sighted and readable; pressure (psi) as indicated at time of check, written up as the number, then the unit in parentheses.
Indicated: 245 (psi)
